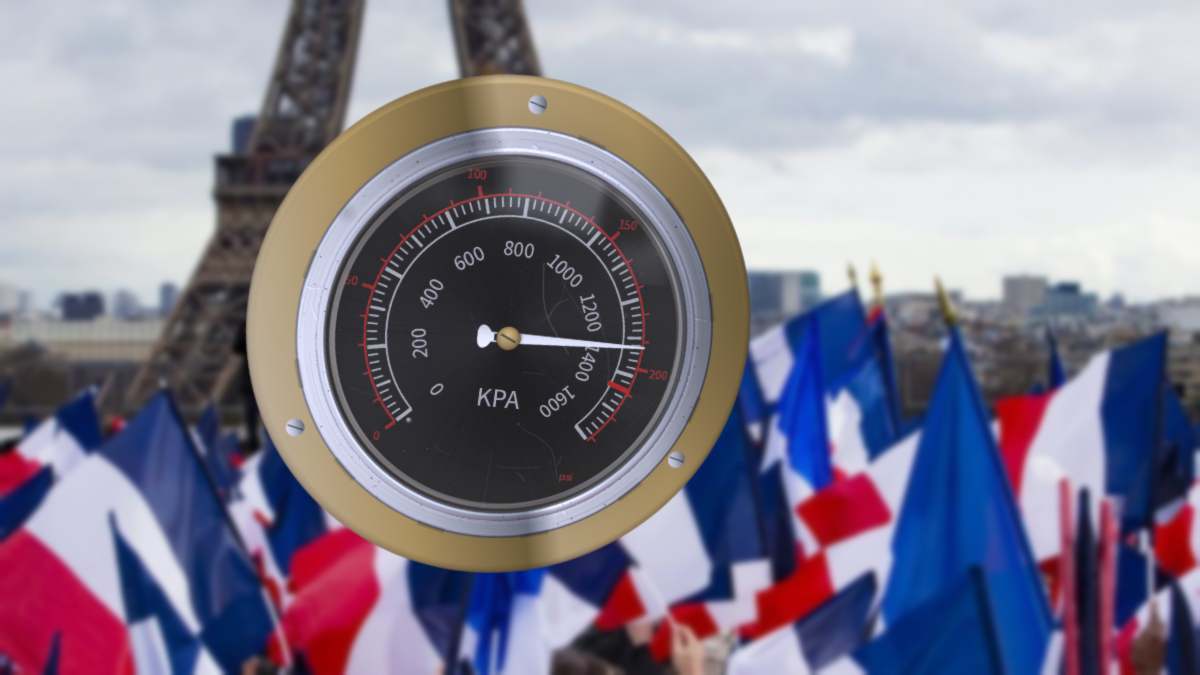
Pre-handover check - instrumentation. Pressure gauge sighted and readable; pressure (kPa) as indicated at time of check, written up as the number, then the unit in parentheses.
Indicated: 1320 (kPa)
